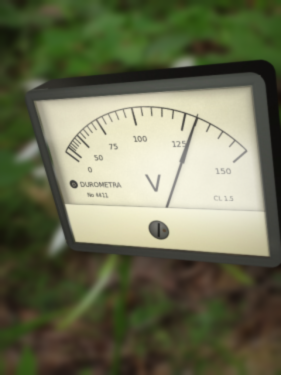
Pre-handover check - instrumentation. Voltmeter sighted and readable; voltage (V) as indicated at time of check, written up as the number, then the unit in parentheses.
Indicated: 130 (V)
